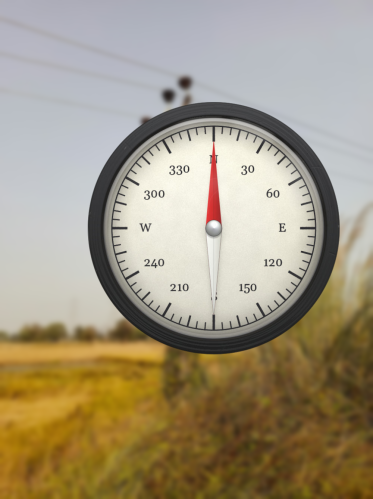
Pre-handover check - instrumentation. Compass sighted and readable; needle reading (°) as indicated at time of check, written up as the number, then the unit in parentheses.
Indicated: 0 (°)
